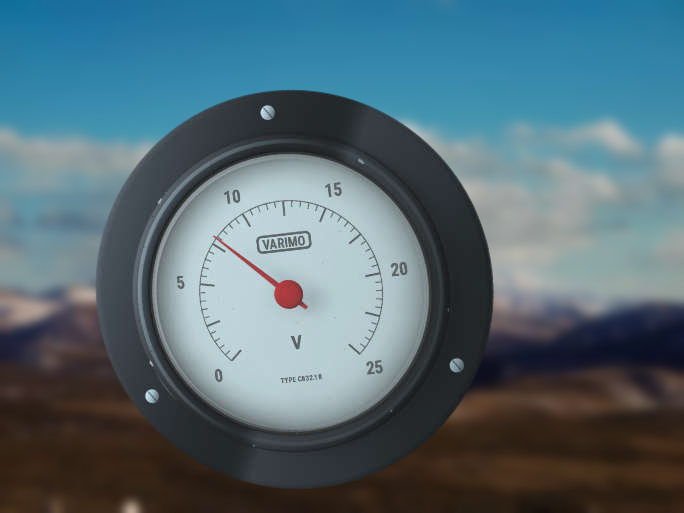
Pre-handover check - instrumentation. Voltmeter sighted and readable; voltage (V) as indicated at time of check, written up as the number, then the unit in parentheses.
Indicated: 8 (V)
